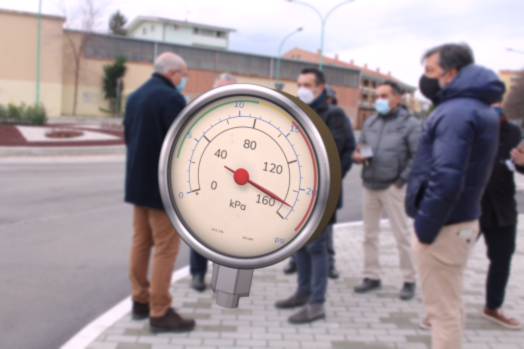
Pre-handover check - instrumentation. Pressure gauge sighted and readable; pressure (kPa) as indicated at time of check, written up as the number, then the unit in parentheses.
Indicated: 150 (kPa)
